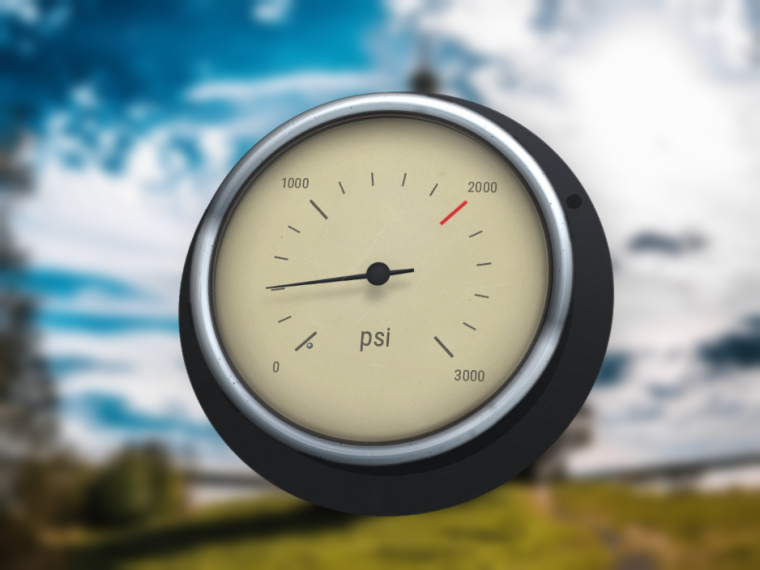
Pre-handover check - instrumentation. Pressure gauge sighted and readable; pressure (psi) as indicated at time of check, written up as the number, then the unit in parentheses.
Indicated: 400 (psi)
